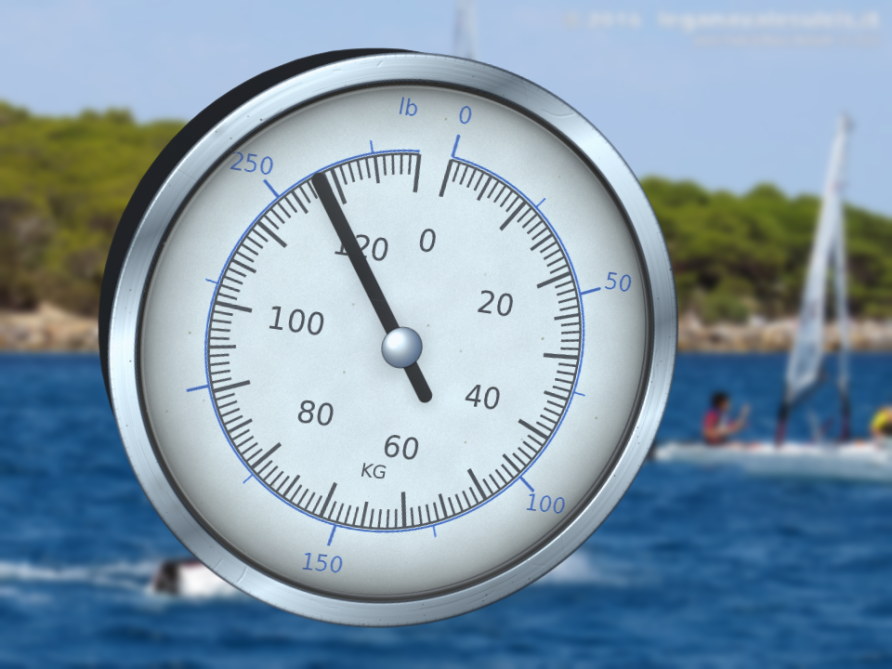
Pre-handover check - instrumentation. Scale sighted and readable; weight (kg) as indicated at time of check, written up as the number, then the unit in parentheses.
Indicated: 118 (kg)
